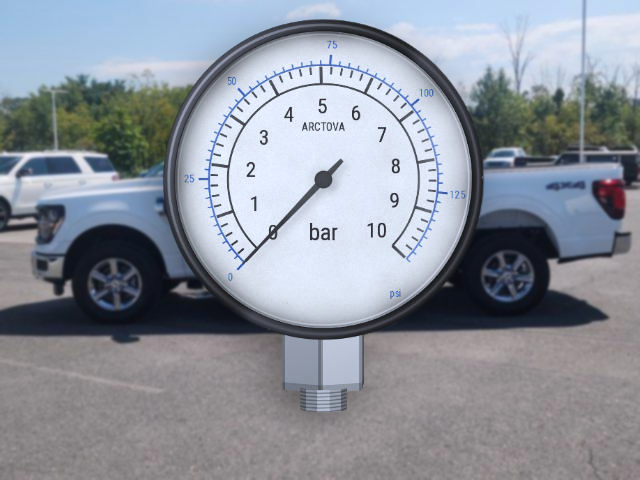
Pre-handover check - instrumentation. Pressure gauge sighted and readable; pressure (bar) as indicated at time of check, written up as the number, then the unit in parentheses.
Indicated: 0 (bar)
